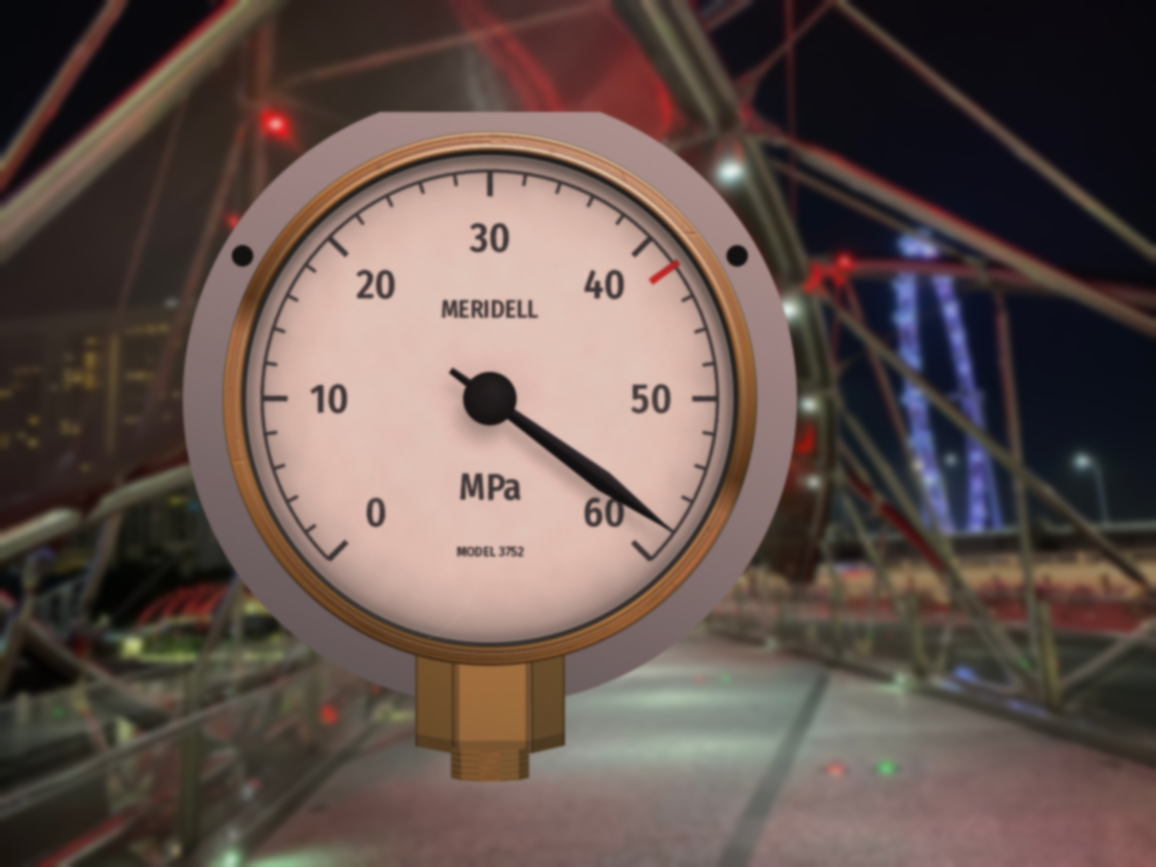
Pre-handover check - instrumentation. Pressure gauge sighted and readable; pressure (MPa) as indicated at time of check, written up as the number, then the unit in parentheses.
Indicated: 58 (MPa)
